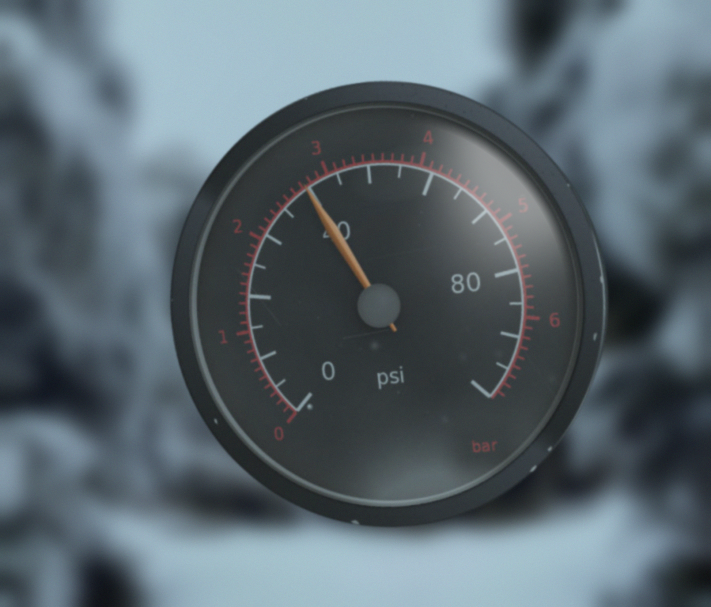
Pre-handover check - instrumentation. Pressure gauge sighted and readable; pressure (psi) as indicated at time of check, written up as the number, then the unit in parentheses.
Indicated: 40 (psi)
